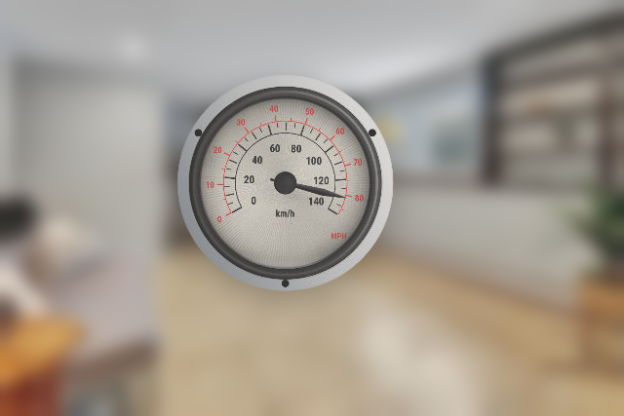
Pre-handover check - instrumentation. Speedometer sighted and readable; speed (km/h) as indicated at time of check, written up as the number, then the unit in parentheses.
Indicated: 130 (km/h)
